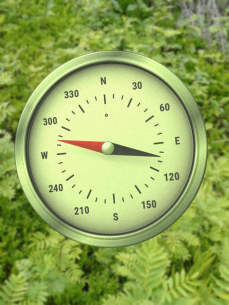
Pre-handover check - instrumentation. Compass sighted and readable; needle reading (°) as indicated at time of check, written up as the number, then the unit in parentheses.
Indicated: 285 (°)
